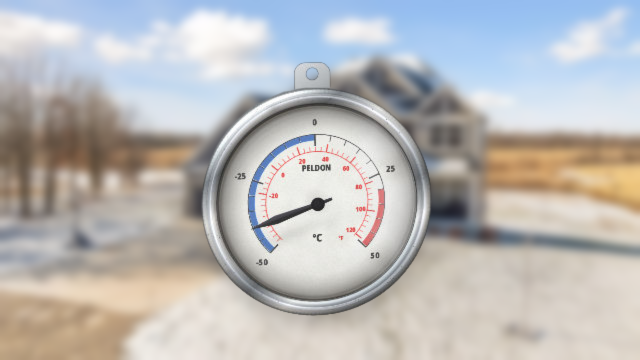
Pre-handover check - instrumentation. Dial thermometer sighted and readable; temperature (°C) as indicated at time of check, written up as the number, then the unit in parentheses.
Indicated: -40 (°C)
